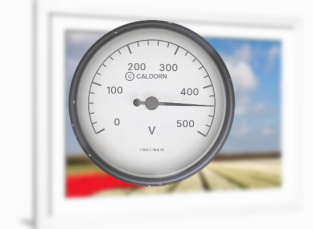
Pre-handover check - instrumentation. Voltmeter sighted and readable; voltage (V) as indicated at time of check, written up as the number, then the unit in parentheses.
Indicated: 440 (V)
